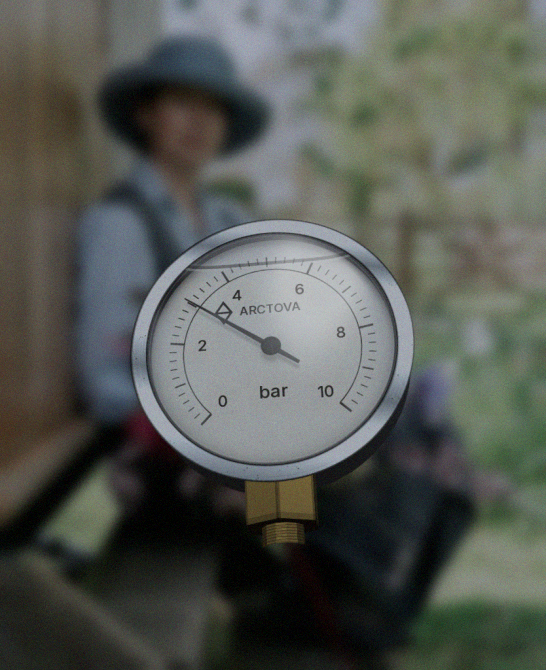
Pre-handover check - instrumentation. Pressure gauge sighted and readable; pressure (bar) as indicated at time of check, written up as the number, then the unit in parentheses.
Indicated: 3 (bar)
